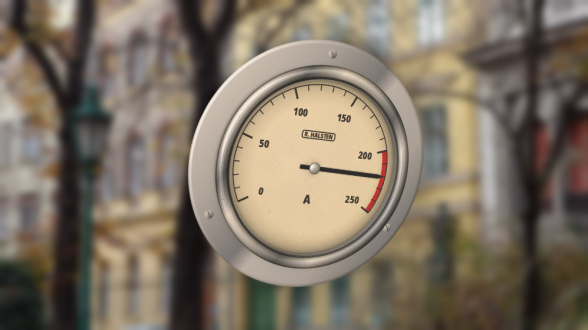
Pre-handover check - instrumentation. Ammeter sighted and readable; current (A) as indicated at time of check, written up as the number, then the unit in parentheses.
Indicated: 220 (A)
